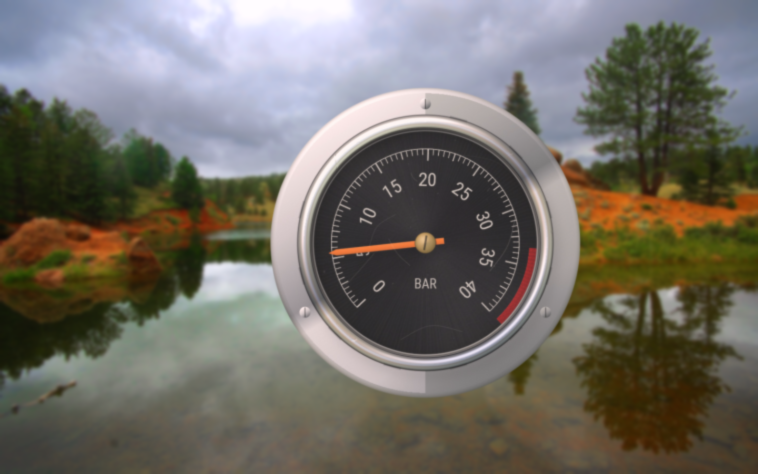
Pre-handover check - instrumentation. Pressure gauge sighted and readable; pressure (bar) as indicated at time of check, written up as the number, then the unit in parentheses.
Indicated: 5.5 (bar)
